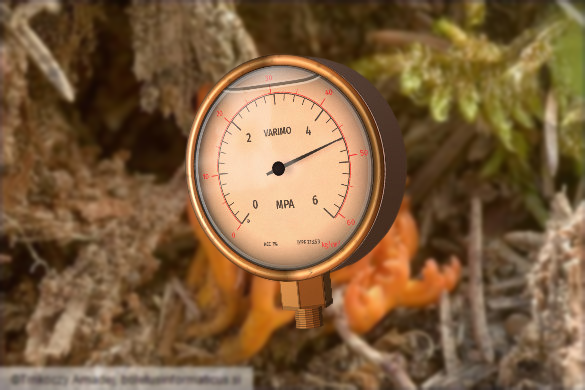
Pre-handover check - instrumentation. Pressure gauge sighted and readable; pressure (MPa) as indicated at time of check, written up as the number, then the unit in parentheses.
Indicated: 4.6 (MPa)
